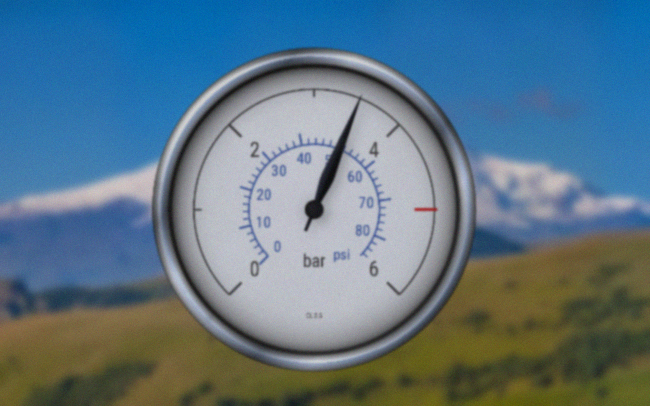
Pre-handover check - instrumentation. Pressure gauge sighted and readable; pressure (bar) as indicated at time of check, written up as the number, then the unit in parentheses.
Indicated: 3.5 (bar)
